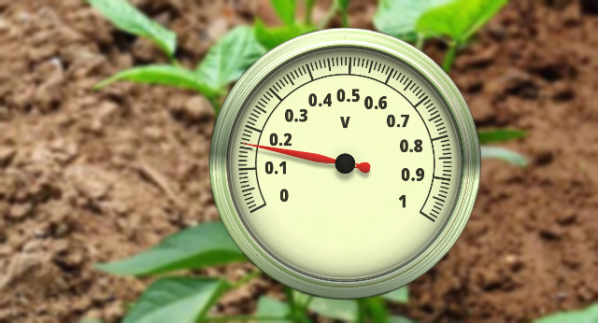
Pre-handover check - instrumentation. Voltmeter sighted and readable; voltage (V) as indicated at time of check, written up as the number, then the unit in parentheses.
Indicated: 0.16 (V)
